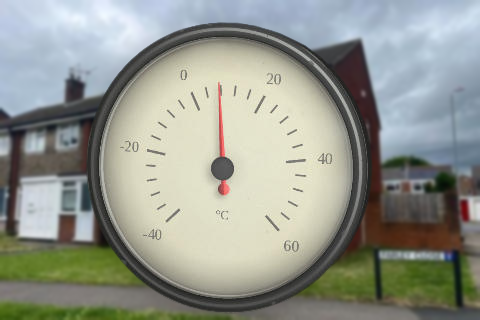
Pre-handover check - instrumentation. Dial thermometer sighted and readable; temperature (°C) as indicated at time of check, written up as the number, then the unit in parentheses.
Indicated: 8 (°C)
